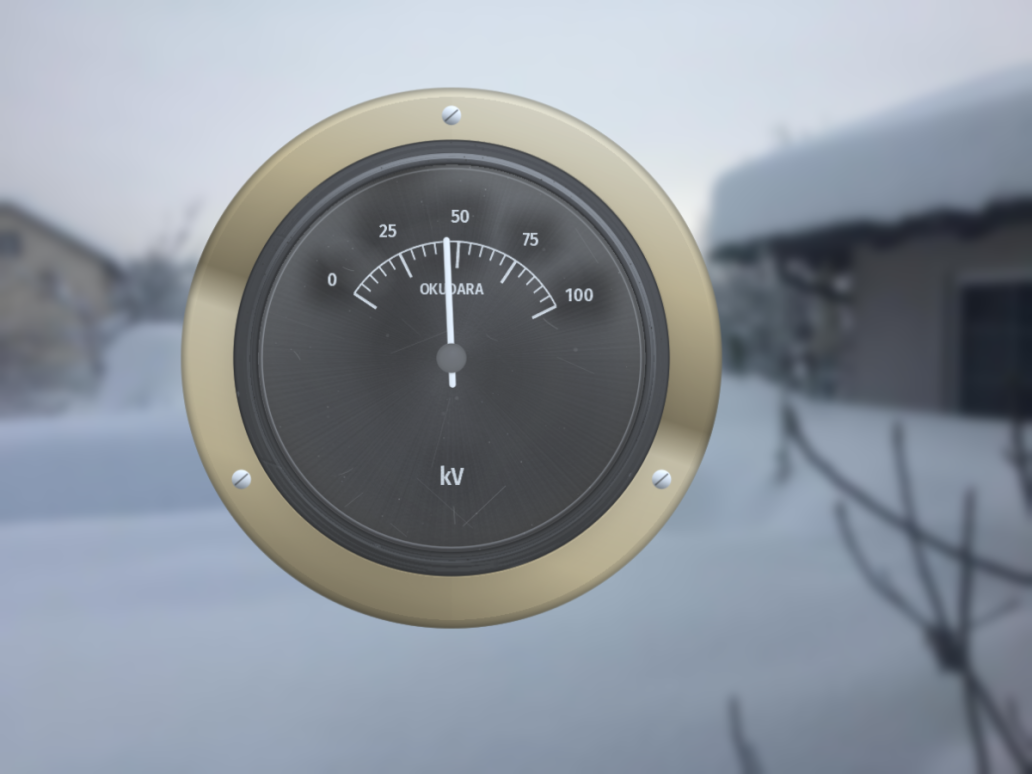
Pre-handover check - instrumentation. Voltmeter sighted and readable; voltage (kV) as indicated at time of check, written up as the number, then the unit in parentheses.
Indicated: 45 (kV)
